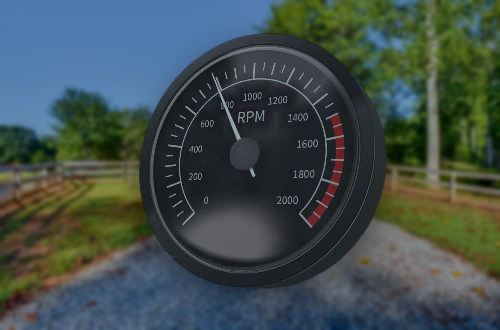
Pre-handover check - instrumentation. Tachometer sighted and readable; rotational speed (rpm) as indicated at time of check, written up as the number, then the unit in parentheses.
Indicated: 800 (rpm)
